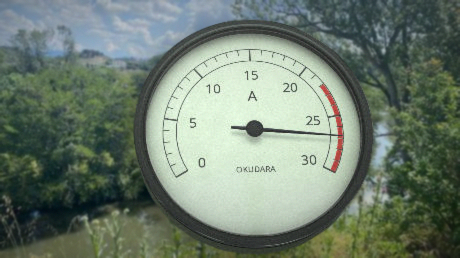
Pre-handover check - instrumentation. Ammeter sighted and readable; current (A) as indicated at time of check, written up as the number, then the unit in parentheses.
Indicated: 27 (A)
